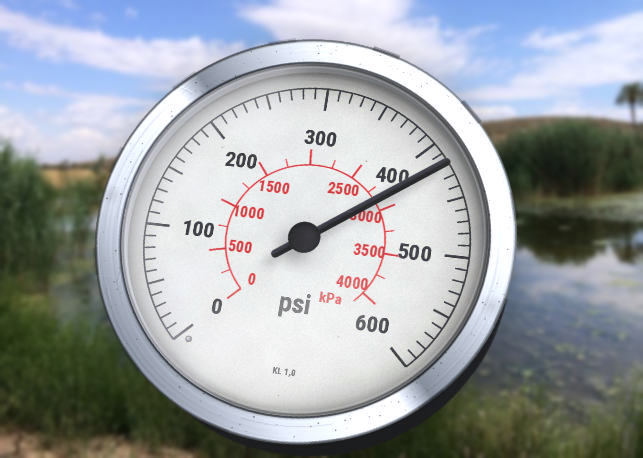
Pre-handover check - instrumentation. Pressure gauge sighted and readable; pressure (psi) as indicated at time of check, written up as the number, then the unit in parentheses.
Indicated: 420 (psi)
